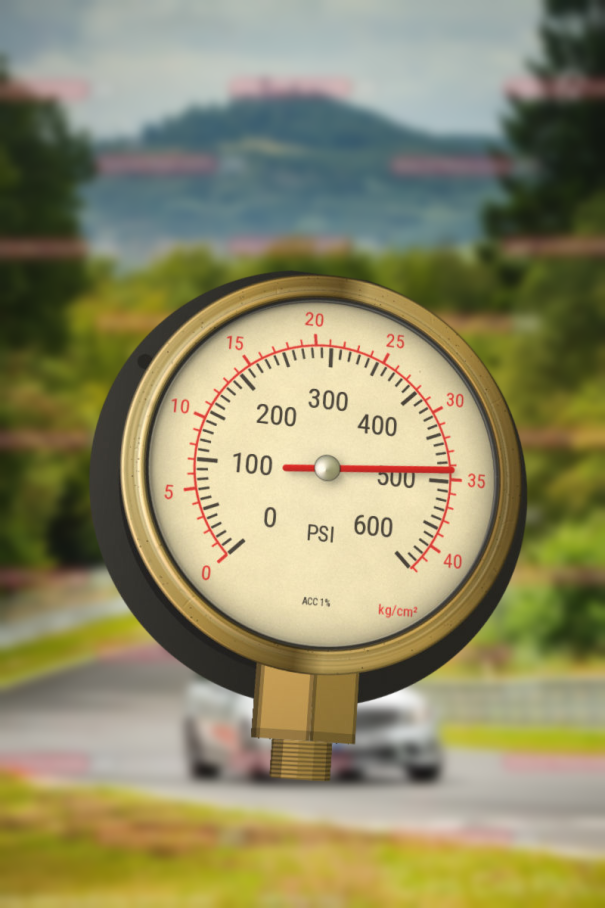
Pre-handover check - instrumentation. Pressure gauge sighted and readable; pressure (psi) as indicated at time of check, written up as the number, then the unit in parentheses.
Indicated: 490 (psi)
